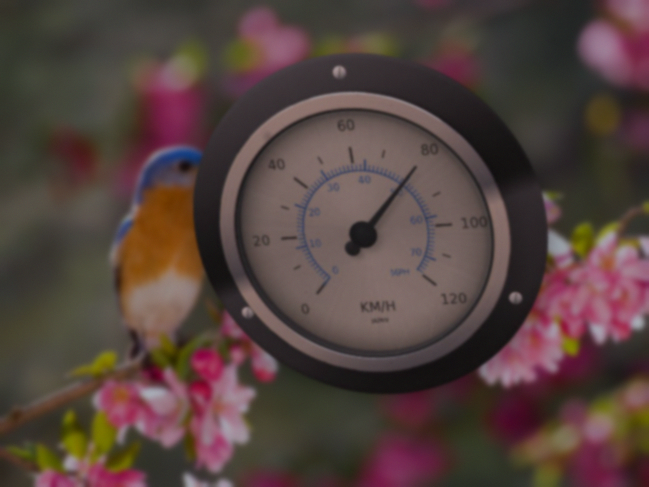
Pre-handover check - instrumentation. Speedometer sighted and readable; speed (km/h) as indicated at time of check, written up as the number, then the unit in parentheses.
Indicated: 80 (km/h)
